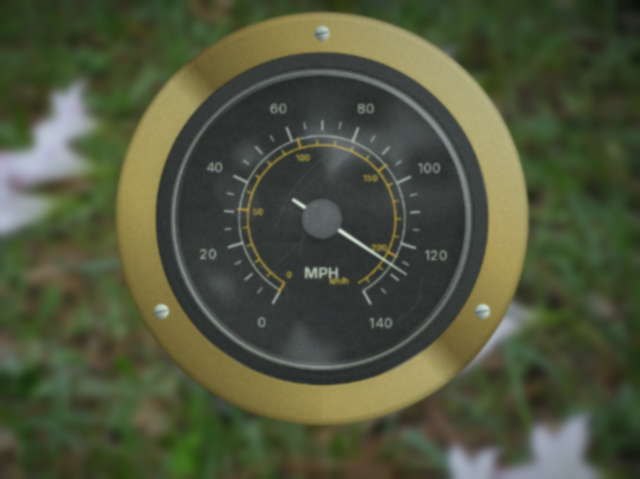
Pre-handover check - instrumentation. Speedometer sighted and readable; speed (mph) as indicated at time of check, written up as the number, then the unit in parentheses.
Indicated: 127.5 (mph)
